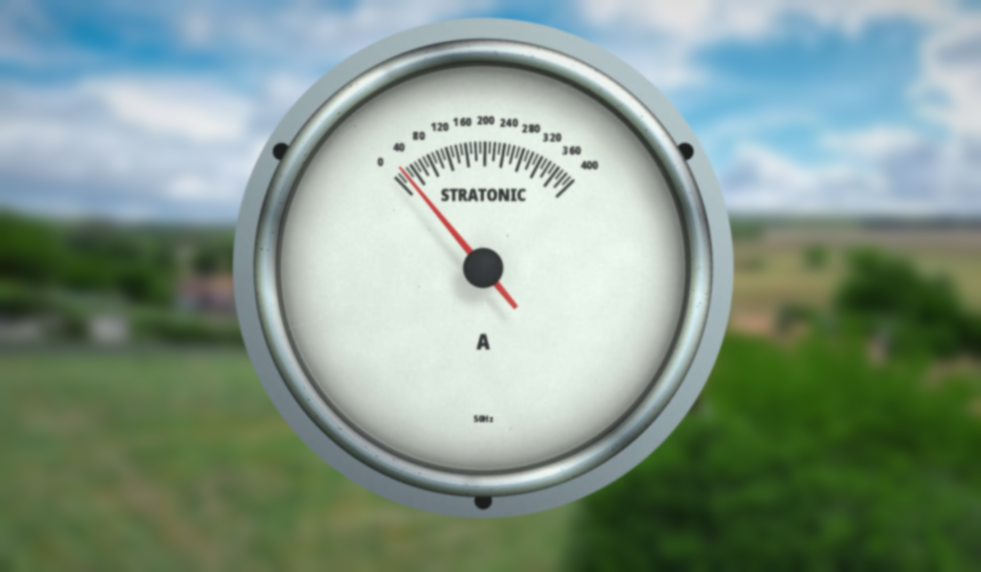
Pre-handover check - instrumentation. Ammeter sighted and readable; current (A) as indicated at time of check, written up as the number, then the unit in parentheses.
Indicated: 20 (A)
